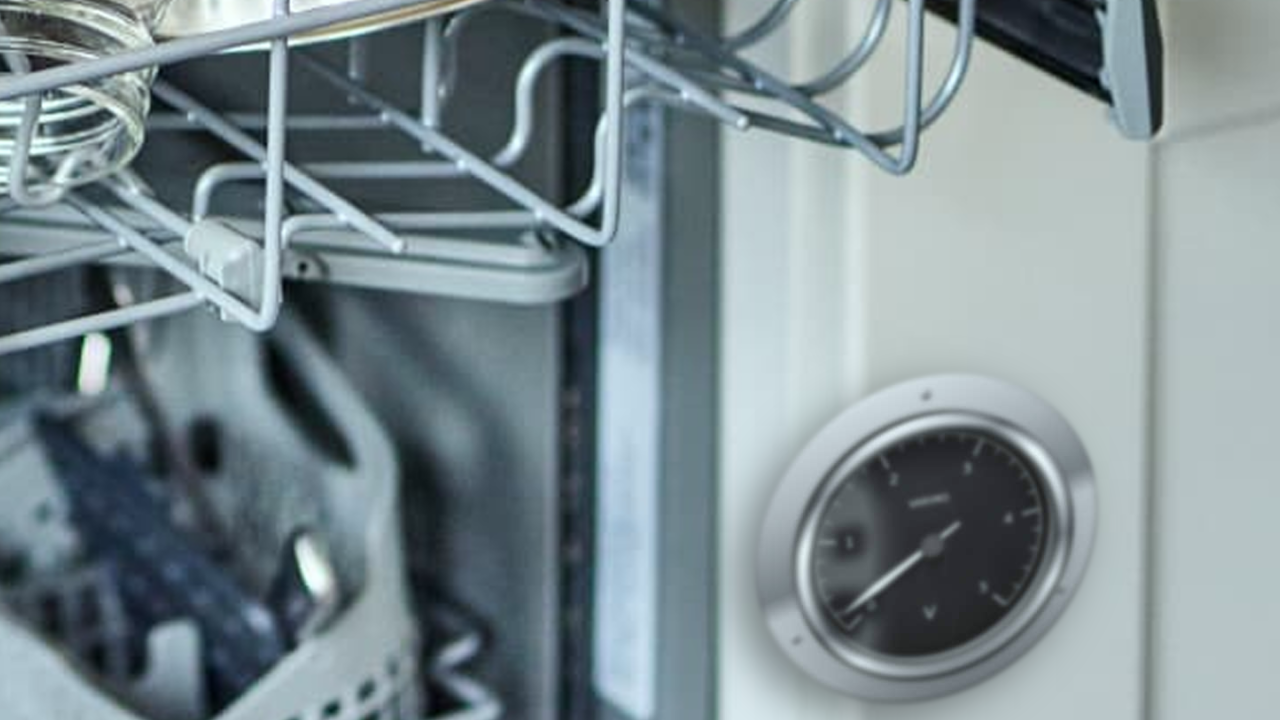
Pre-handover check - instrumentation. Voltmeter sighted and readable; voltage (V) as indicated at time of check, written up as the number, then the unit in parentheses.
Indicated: 0.2 (V)
